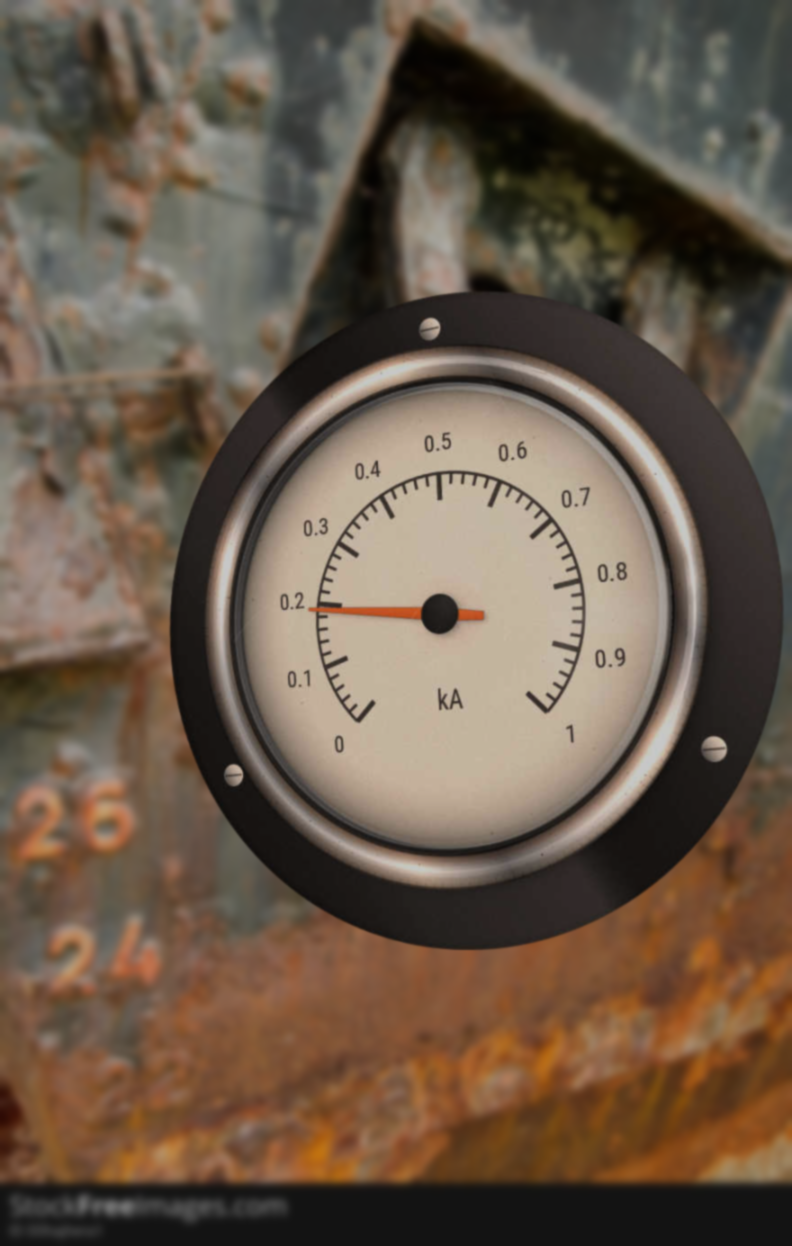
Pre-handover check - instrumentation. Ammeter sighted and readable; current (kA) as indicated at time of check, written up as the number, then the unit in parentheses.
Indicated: 0.19 (kA)
